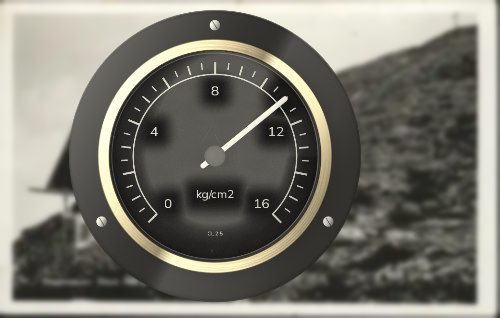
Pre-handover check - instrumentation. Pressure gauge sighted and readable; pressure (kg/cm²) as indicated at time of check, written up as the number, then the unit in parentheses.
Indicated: 11 (kg/cm²)
